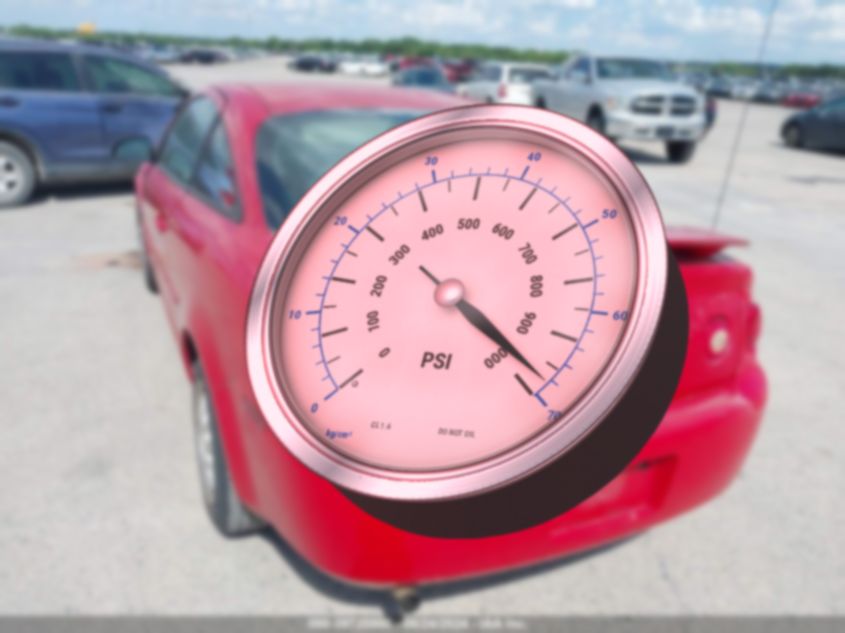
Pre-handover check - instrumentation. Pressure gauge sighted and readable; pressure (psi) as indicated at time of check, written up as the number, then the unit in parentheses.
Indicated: 975 (psi)
